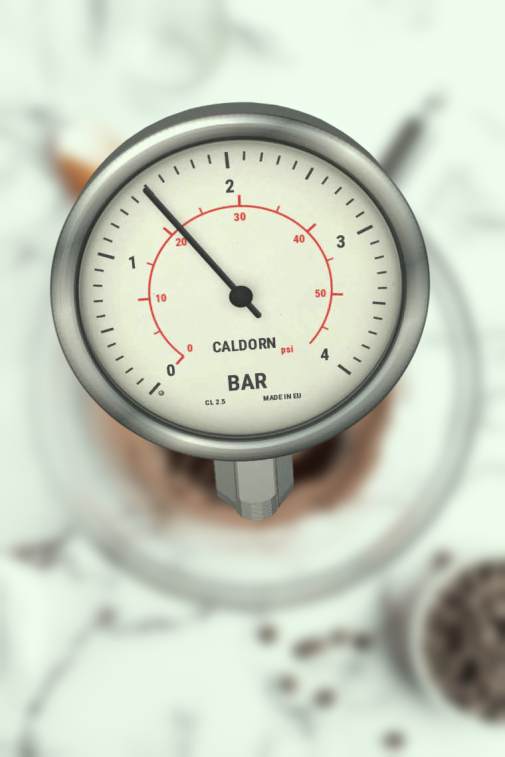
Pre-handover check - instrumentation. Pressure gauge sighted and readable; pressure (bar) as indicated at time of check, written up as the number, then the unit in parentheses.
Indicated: 1.5 (bar)
